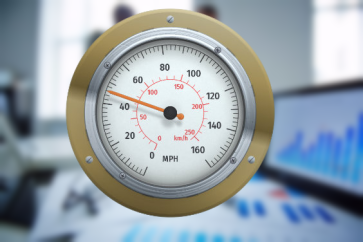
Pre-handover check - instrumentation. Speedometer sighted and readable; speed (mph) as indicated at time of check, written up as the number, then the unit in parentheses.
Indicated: 46 (mph)
